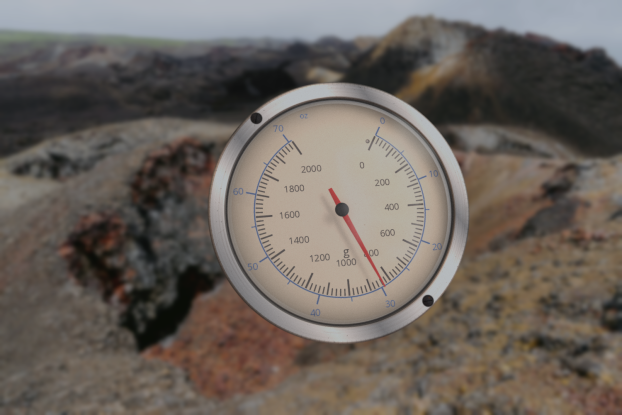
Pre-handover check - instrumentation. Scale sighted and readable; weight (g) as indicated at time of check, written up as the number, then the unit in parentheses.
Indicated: 840 (g)
